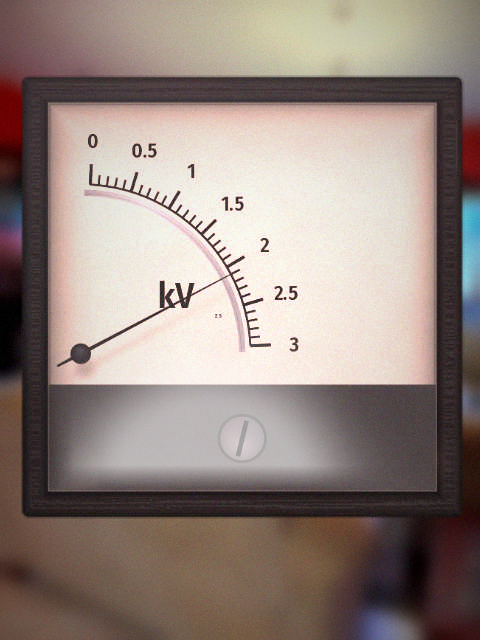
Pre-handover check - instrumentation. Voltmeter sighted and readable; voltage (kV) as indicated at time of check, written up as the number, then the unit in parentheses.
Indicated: 2.1 (kV)
